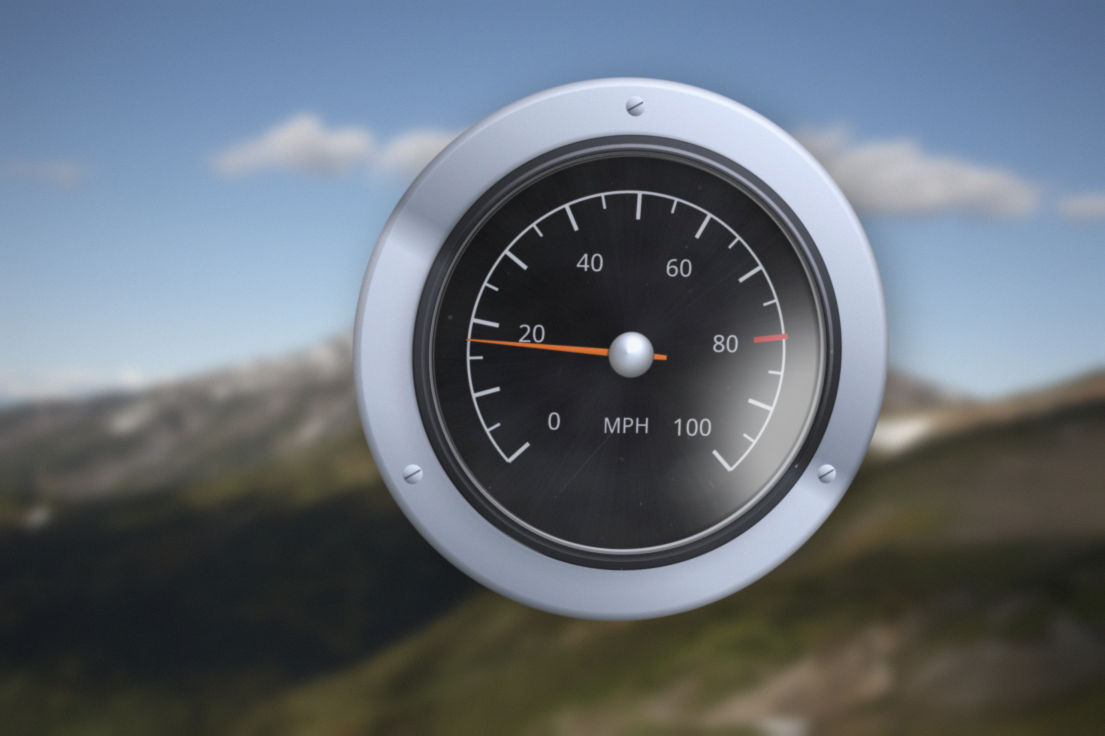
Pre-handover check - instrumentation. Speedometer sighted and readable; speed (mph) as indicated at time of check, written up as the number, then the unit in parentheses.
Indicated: 17.5 (mph)
